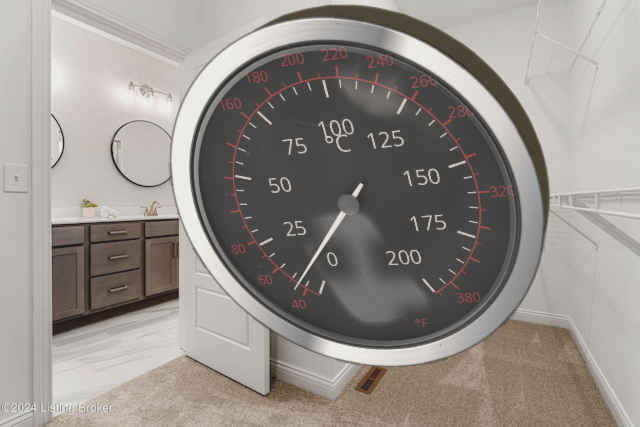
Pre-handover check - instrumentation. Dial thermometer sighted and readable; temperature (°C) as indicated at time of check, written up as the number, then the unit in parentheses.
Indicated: 7.5 (°C)
